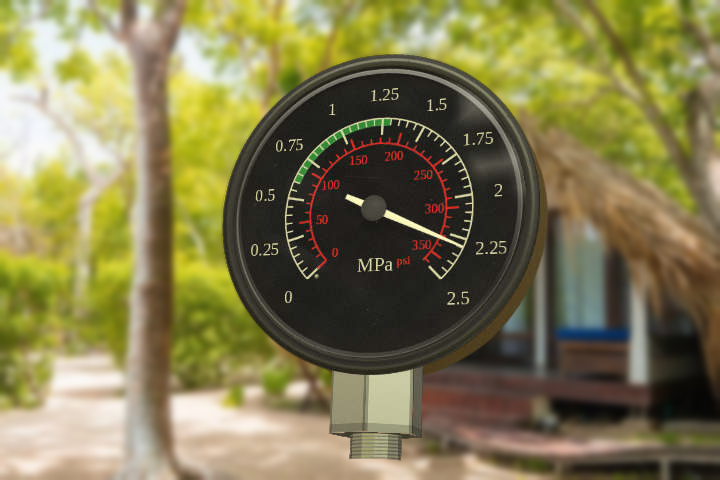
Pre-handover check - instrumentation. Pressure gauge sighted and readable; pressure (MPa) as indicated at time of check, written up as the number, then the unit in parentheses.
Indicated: 2.3 (MPa)
